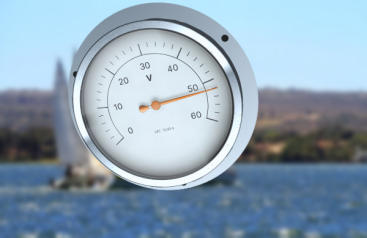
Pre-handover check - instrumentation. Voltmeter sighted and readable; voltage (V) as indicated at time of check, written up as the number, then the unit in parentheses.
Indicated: 52 (V)
